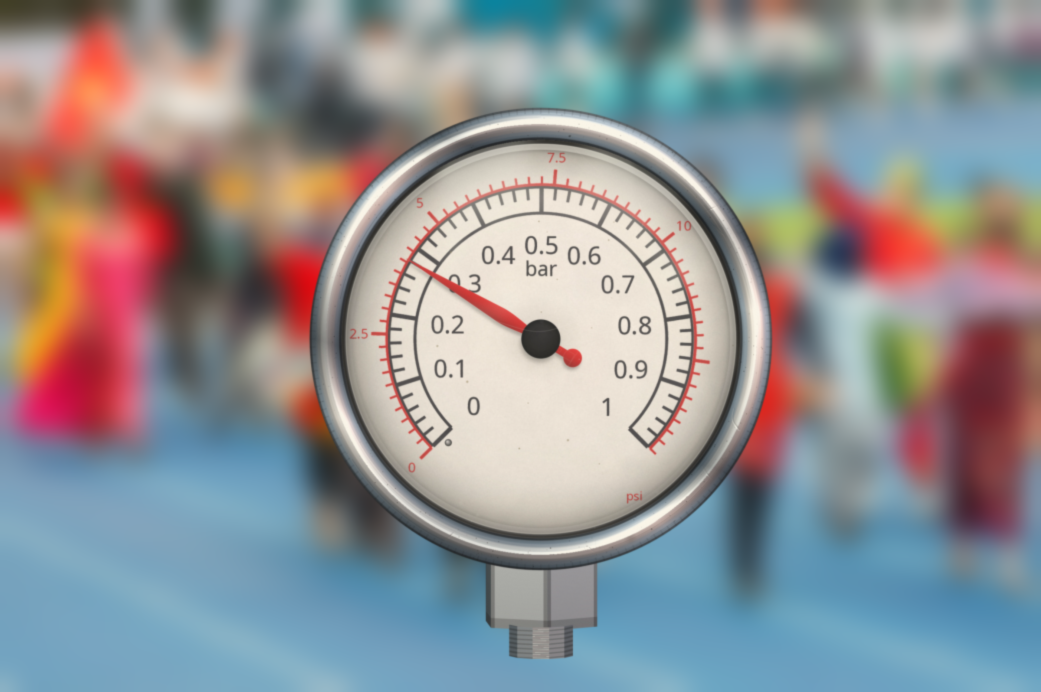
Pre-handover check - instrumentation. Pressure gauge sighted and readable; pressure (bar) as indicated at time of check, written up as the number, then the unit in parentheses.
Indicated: 0.28 (bar)
